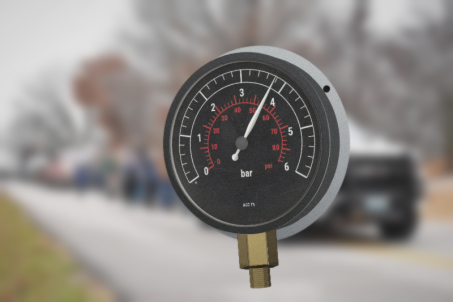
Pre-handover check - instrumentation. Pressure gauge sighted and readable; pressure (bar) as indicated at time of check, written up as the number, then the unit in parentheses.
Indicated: 3.8 (bar)
